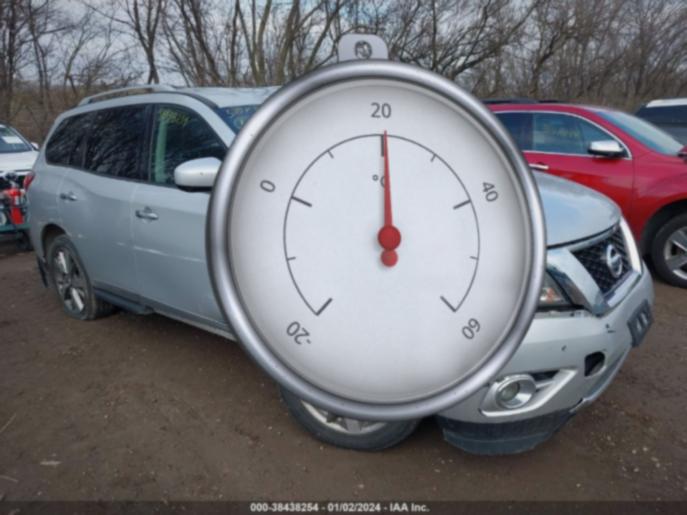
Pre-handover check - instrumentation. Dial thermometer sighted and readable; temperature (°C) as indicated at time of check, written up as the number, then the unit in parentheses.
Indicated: 20 (°C)
